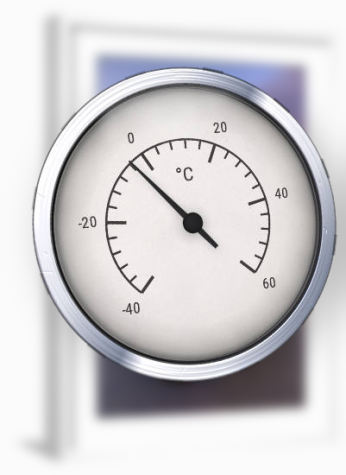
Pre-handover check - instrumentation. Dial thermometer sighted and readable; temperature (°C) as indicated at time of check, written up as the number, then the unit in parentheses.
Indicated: -4 (°C)
